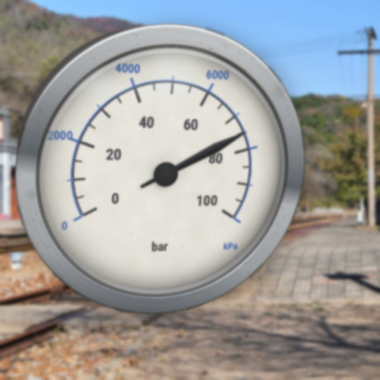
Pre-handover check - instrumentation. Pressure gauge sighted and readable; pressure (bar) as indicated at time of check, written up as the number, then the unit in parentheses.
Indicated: 75 (bar)
